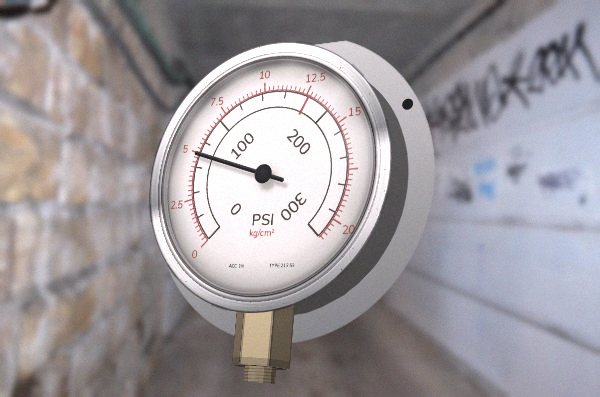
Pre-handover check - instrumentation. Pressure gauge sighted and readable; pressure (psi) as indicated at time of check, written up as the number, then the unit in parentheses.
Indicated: 70 (psi)
